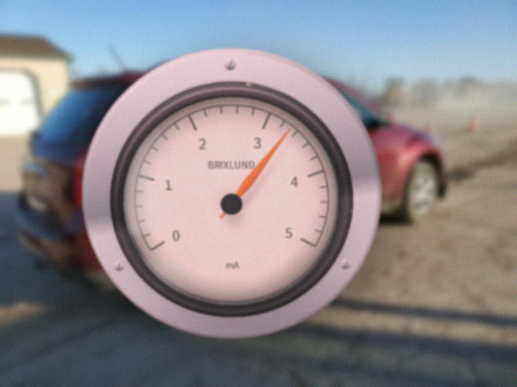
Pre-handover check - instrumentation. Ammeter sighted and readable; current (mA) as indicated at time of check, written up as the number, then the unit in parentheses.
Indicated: 3.3 (mA)
